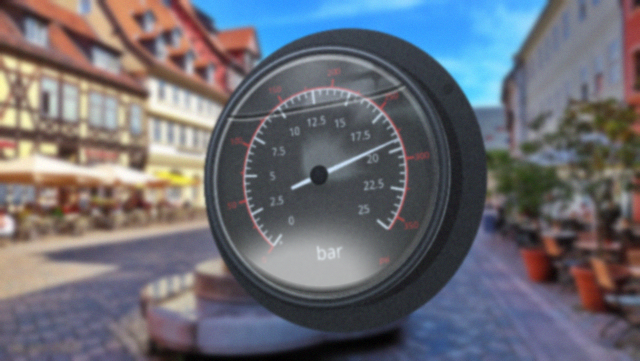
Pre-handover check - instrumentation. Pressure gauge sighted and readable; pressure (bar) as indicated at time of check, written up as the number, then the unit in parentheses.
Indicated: 19.5 (bar)
